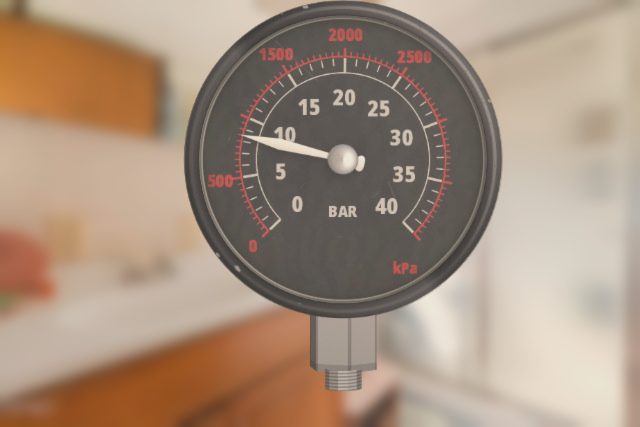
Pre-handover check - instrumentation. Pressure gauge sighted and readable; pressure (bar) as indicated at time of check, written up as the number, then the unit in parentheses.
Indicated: 8.5 (bar)
